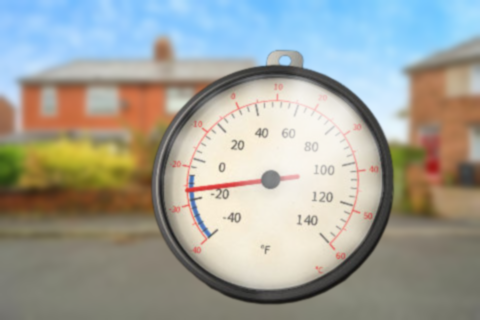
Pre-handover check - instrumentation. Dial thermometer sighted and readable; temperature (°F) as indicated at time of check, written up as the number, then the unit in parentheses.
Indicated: -16 (°F)
